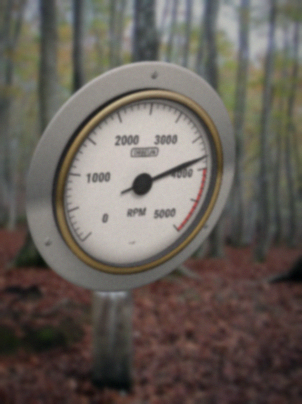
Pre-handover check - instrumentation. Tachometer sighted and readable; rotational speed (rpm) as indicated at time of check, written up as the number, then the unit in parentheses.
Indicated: 3800 (rpm)
